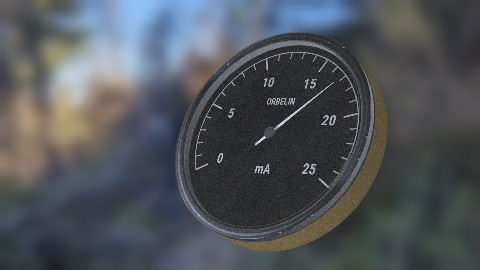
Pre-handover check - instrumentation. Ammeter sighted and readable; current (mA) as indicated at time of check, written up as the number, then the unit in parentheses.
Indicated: 17 (mA)
